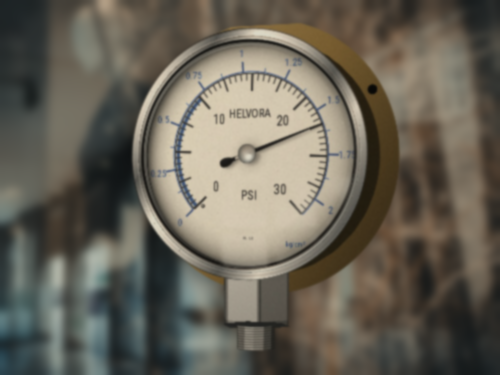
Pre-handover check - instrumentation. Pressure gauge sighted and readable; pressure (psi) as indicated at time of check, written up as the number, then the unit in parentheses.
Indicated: 22.5 (psi)
